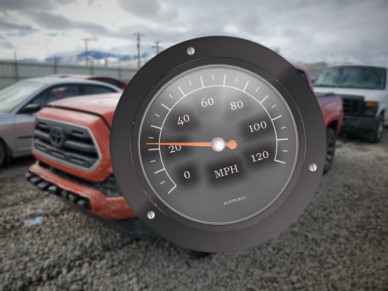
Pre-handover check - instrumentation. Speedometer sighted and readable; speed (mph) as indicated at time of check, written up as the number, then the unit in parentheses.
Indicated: 22.5 (mph)
